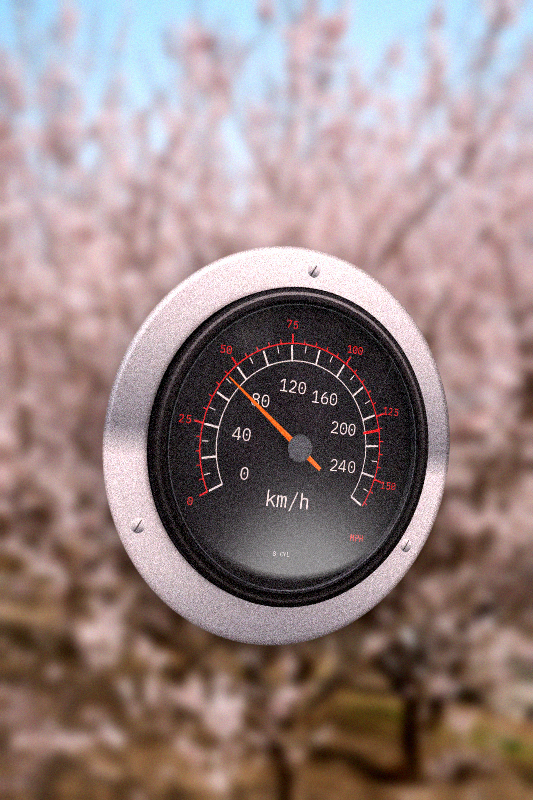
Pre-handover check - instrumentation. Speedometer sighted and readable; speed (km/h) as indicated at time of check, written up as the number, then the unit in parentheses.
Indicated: 70 (km/h)
